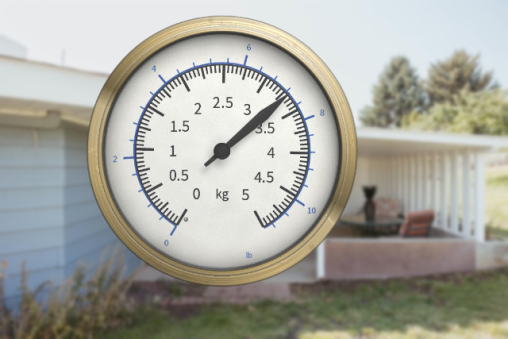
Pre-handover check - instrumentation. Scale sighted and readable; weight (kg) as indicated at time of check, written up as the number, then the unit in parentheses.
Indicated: 3.3 (kg)
